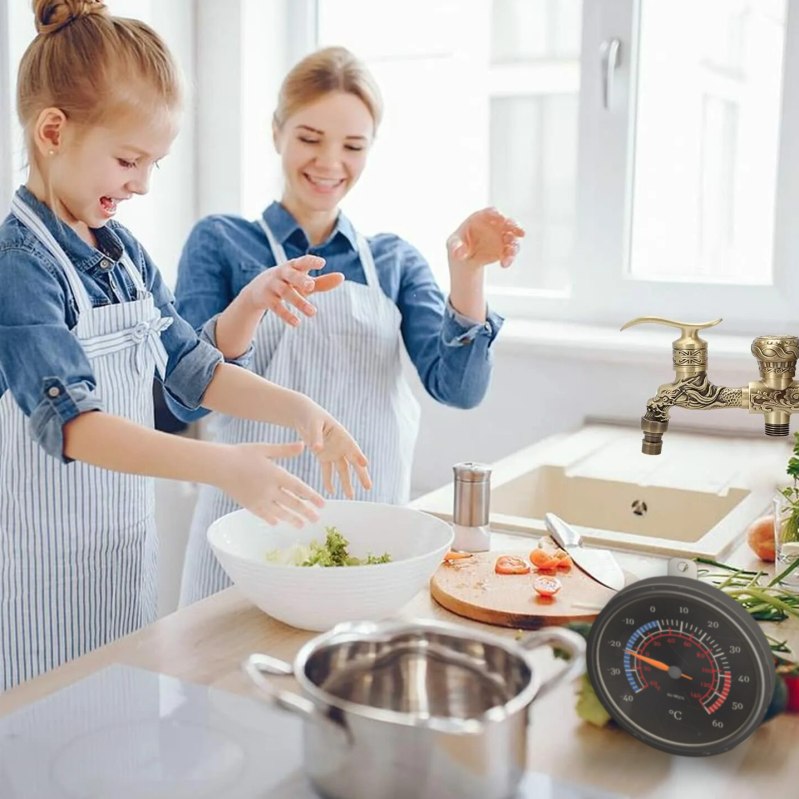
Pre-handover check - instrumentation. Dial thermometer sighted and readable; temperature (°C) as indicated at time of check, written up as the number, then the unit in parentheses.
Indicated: -20 (°C)
